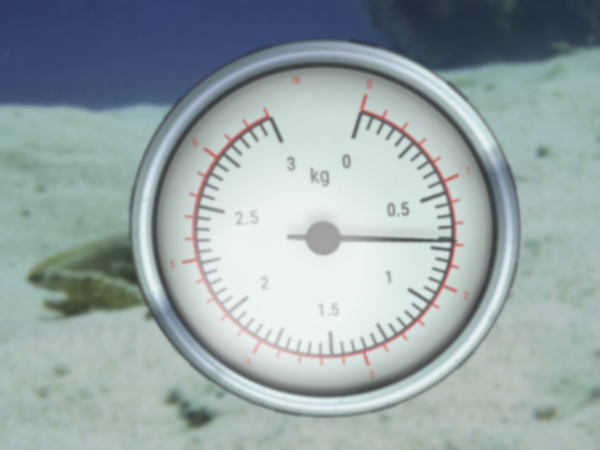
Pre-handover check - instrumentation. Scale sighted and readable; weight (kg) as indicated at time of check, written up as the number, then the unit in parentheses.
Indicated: 0.7 (kg)
